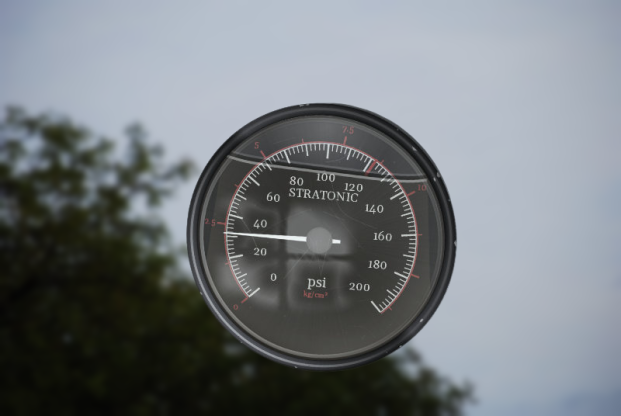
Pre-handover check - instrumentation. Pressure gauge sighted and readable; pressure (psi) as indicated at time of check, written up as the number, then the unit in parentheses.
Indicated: 32 (psi)
